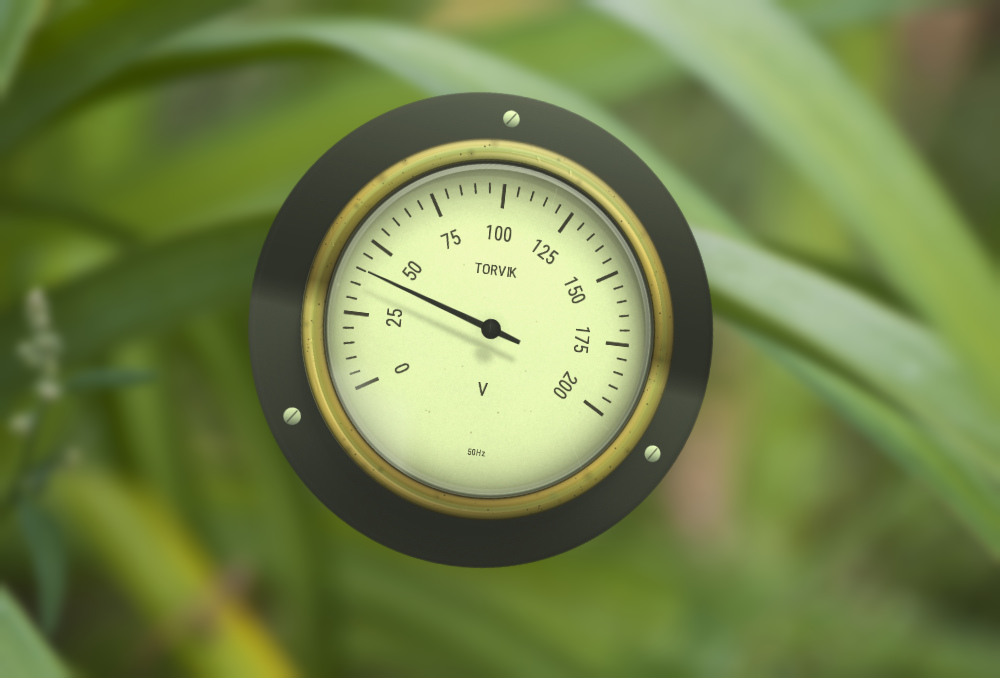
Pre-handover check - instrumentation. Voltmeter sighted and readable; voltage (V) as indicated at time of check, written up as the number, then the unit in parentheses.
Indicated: 40 (V)
